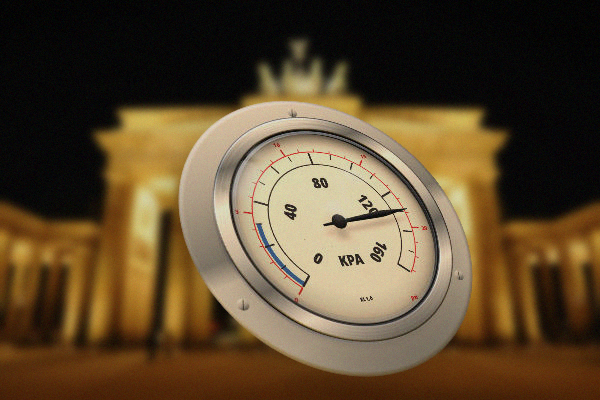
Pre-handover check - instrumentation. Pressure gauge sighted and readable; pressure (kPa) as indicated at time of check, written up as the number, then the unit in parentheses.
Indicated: 130 (kPa)
